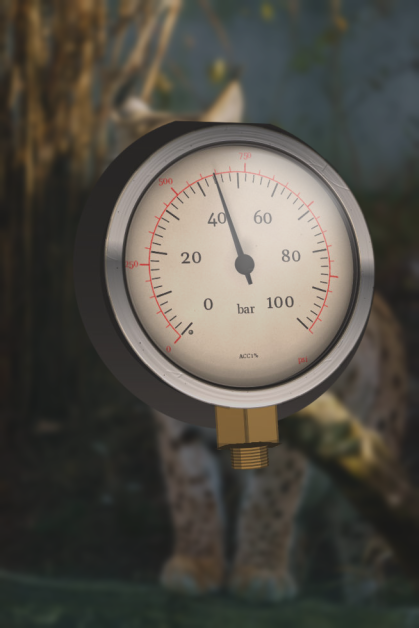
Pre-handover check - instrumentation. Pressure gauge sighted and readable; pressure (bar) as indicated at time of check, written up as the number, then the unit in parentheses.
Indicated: 44 (bar)
